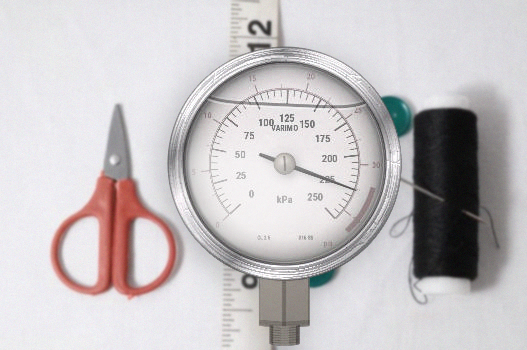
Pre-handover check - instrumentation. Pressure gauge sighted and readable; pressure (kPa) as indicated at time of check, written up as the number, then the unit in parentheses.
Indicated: 225 (kPa)
